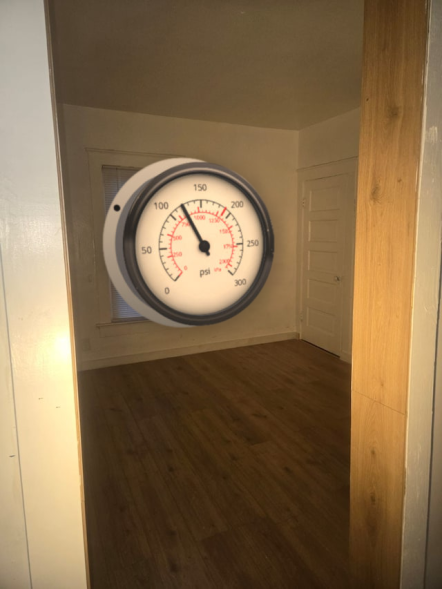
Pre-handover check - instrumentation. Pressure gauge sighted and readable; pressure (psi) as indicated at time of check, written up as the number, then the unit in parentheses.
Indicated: 120 (psi)
